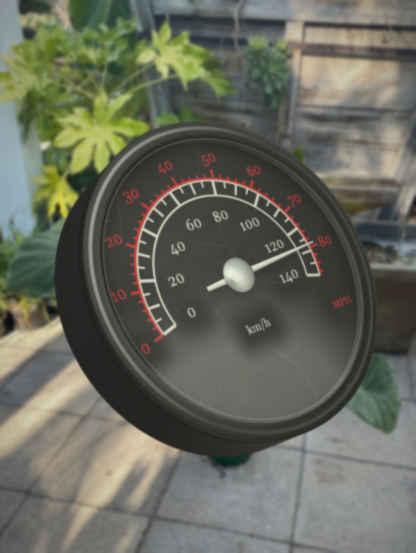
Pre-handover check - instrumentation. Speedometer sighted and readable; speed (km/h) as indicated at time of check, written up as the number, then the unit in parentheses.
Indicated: 127.5 (km/h)
